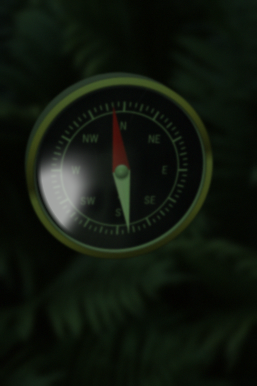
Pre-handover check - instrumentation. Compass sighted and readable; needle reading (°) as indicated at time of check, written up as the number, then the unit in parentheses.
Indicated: 350 (°)
